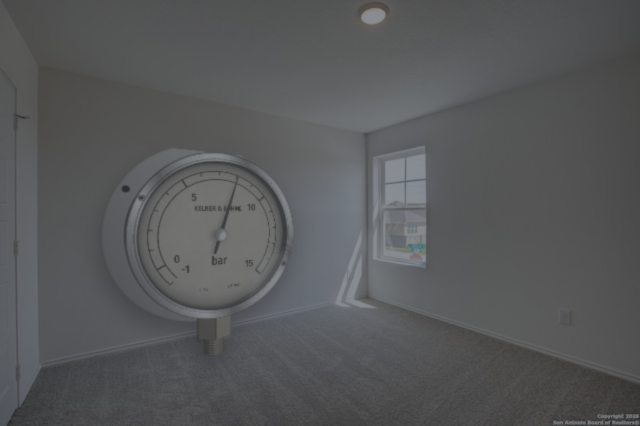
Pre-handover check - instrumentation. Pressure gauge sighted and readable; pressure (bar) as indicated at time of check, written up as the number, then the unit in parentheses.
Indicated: 8 (bar)
